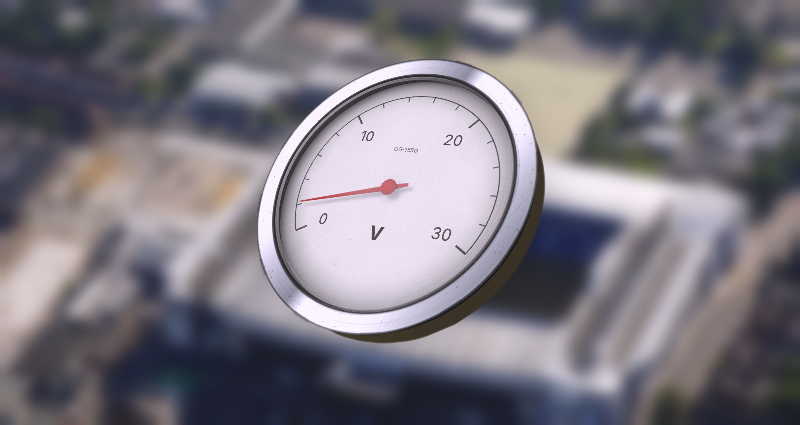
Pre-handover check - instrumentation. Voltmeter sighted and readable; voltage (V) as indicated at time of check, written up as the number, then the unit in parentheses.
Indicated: 2 (V)
